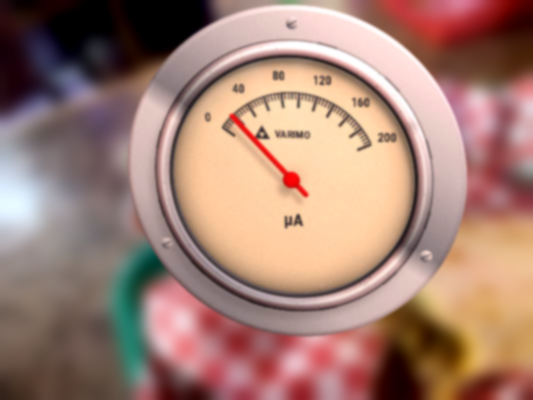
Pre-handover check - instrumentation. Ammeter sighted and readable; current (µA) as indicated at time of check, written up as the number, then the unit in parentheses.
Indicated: 20 (µA)
